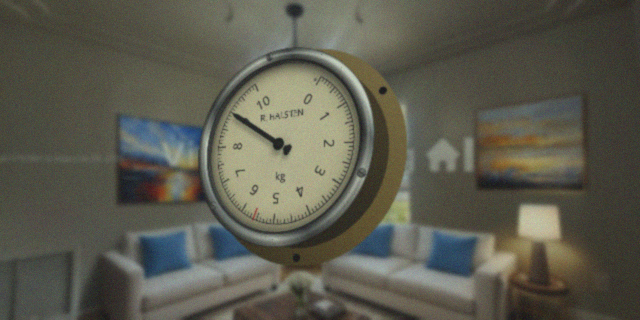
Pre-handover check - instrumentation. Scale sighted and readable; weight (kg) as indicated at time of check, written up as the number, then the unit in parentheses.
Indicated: 9 (kg)
